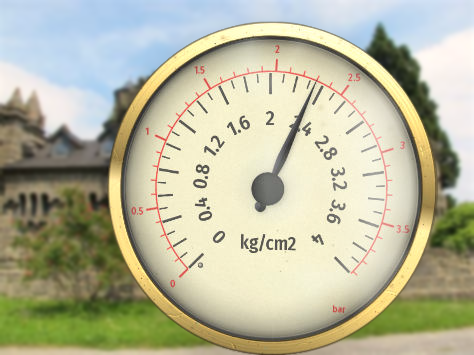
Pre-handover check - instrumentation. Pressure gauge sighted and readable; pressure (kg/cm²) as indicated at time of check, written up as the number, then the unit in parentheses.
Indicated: 2.35 (kg/cm²)
